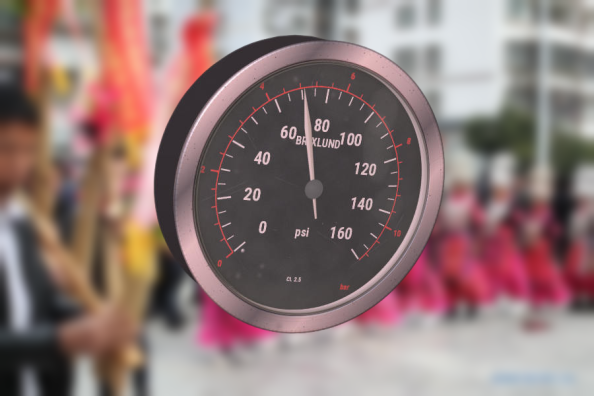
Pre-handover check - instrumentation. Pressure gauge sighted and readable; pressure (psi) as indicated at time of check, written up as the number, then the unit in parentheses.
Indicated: 70 (psi)
